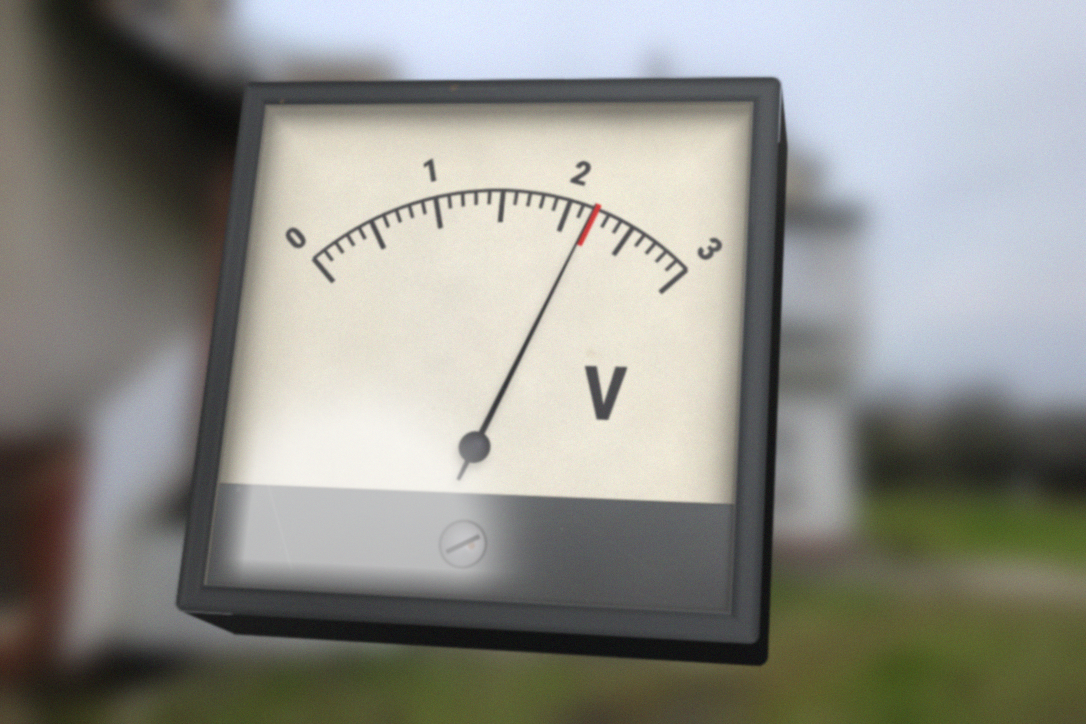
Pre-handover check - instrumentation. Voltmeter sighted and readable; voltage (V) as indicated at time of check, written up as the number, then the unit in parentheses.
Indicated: 2.2 (V)
